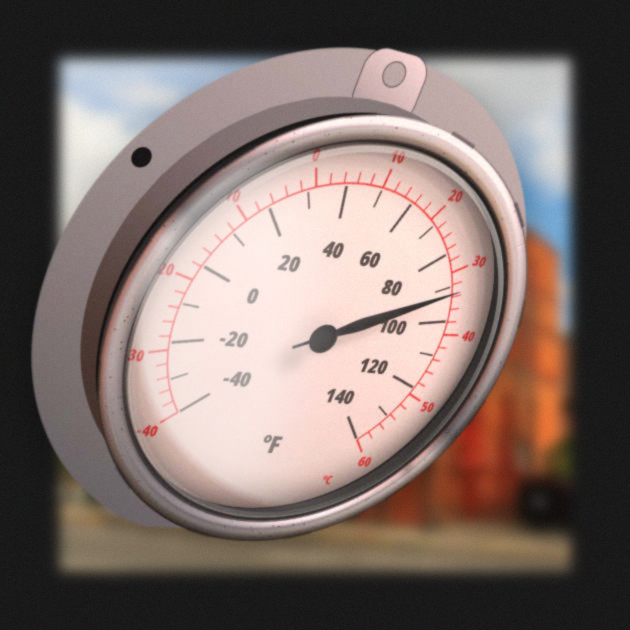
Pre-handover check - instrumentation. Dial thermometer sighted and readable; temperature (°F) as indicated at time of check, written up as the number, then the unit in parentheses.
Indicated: 90 (°F)
